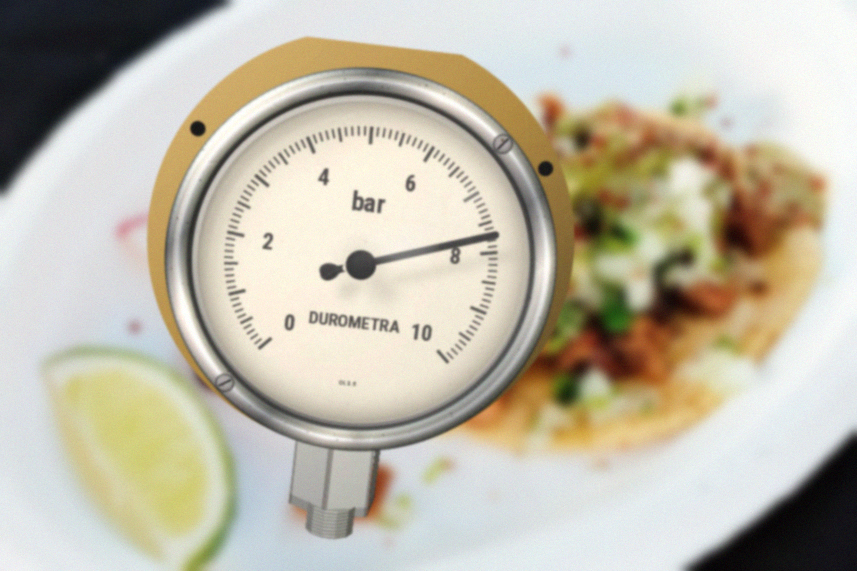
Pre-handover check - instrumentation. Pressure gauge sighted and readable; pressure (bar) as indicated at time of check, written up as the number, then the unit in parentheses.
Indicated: 7.7 (bar)
